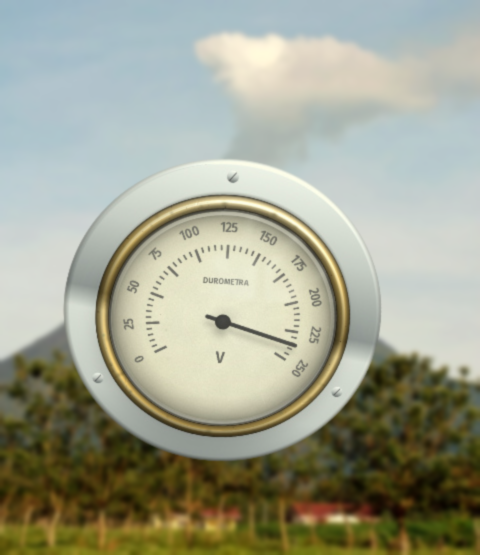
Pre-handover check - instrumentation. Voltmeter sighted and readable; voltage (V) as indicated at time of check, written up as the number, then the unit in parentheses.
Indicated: 235 (V)
